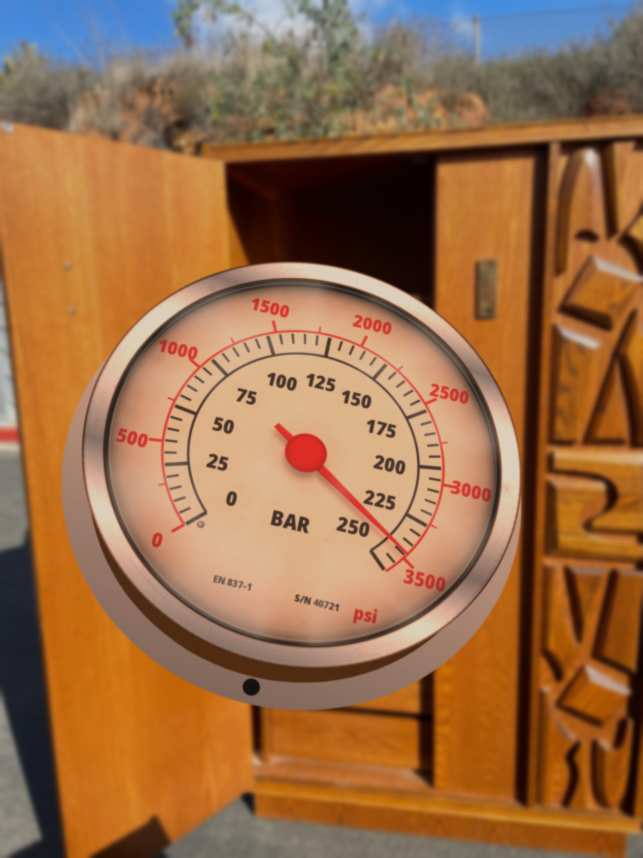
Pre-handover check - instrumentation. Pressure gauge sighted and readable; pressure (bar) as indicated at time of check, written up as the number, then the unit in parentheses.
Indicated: 240 (bar)
